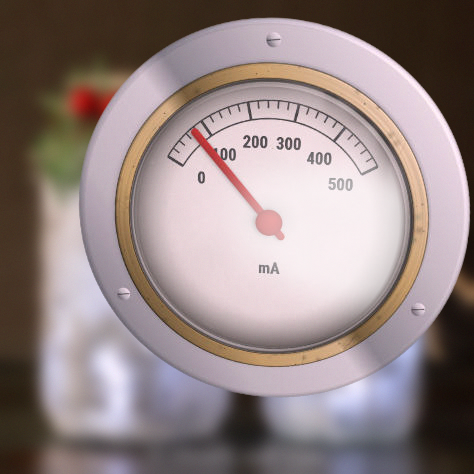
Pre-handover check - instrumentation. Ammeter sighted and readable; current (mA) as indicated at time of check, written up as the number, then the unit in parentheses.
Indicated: 80 (mA)
